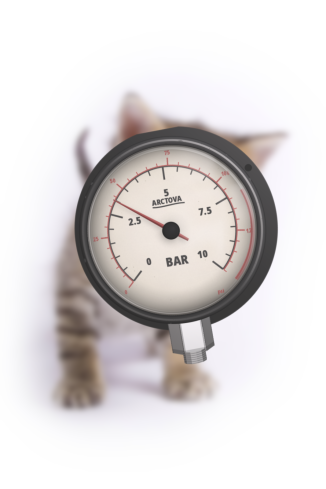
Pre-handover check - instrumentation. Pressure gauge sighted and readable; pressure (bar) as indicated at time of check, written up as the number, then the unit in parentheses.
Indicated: 3 (bar)
